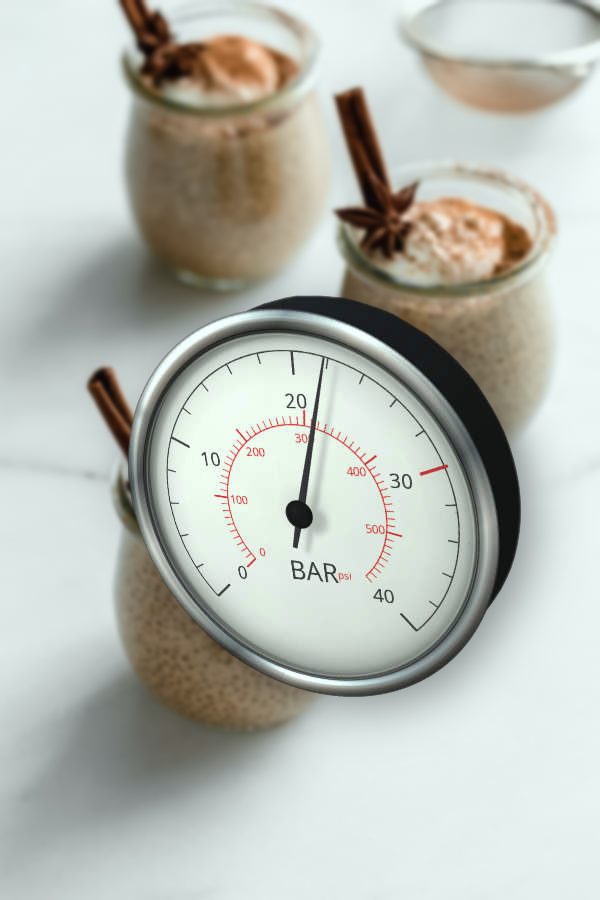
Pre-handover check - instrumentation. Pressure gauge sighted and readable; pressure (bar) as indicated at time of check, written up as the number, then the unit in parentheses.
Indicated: 22 (bar)
